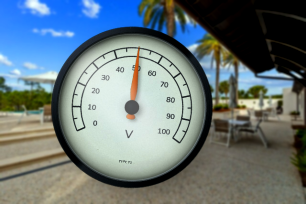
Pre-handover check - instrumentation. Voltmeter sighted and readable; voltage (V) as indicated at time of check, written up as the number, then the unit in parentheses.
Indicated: 50 (V)
